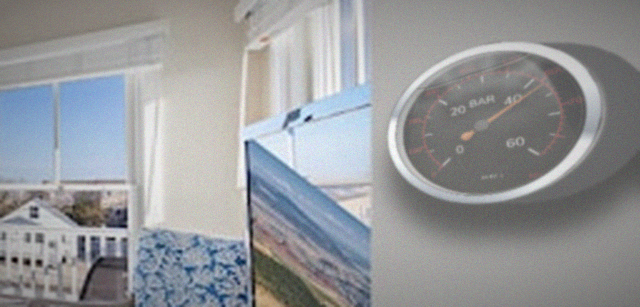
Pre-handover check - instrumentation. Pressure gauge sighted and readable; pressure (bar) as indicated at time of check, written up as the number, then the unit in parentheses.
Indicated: 42.5 (bar)
